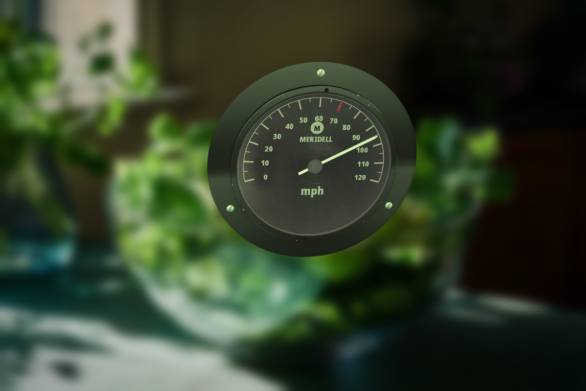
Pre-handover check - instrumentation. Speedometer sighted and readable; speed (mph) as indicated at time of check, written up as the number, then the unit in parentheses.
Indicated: 95 (mph)
